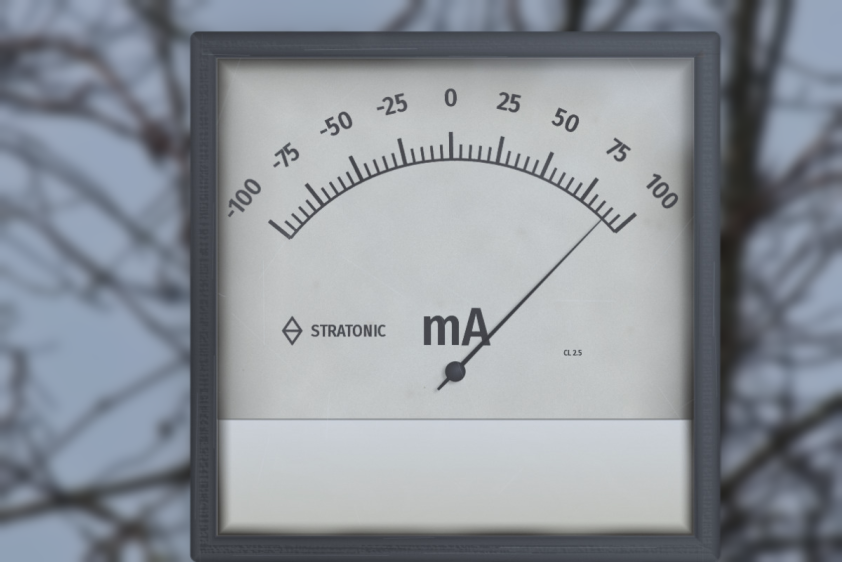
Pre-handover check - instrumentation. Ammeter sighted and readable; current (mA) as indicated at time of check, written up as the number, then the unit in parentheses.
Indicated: 90 (mA)
